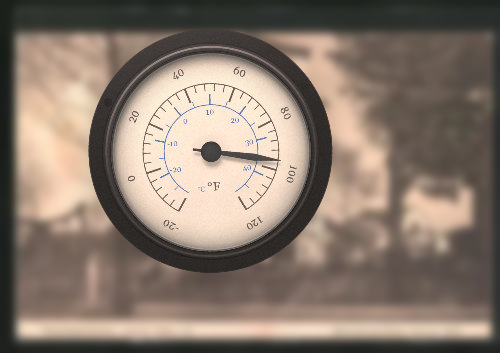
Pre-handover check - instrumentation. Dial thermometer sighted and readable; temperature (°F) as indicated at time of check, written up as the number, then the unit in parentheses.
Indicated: 96 (°F)
